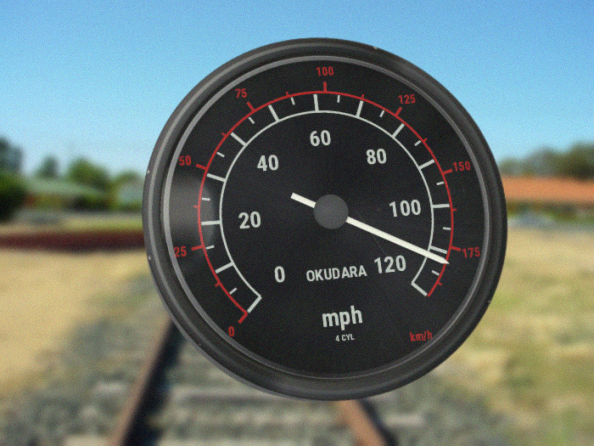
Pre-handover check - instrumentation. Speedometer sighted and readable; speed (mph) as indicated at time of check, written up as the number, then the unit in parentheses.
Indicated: 112.5 (mph)
